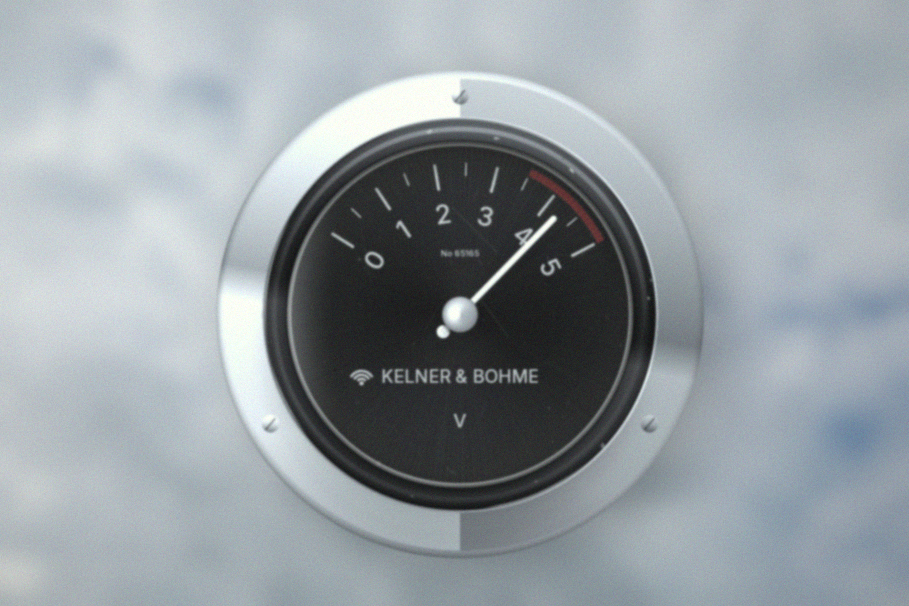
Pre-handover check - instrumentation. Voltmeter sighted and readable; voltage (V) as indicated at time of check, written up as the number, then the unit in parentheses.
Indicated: 4.25 (V)
